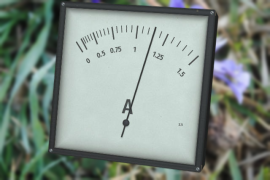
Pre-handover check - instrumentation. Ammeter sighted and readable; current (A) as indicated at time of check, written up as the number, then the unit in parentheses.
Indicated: 1.15 (A)
